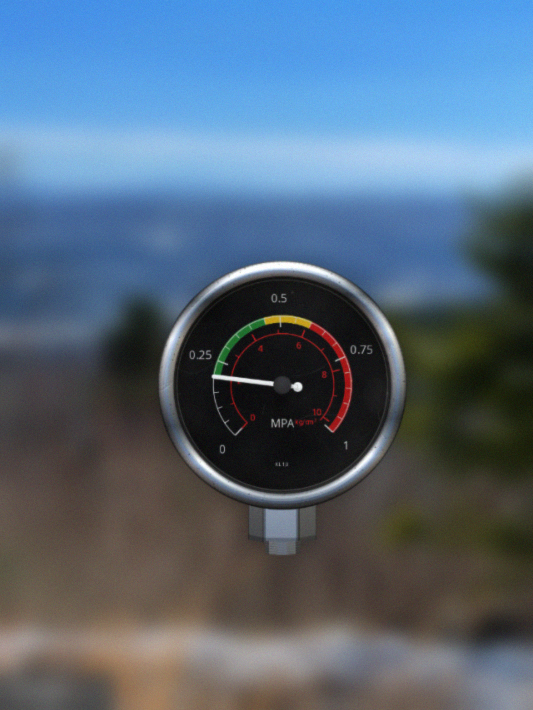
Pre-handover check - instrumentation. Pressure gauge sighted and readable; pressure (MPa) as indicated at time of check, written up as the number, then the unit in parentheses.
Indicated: 0.2 (MPa)
